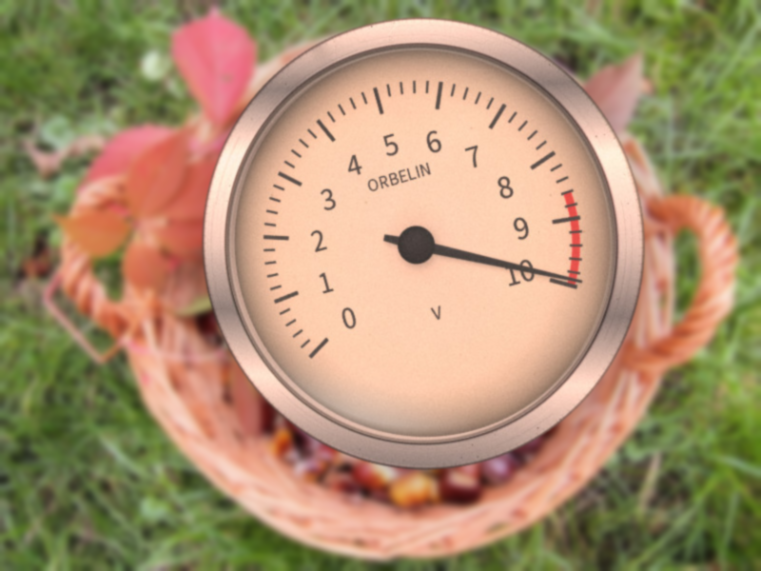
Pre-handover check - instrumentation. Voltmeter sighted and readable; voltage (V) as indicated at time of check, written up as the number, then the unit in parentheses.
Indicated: 9.9 (V)
